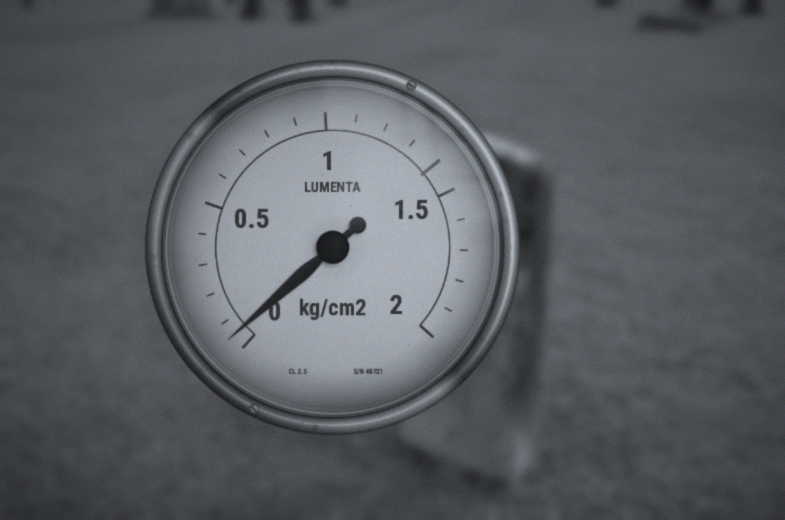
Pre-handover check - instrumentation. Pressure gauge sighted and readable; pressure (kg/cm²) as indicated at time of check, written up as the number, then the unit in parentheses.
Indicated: 0.05 (kg/cm²)
